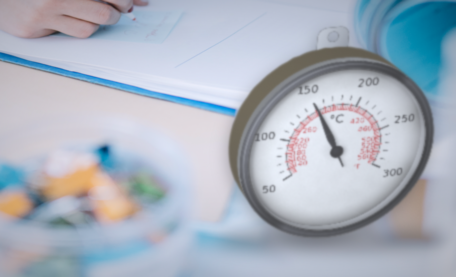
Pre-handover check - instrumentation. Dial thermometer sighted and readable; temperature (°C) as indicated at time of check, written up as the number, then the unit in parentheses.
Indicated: 150 (°C)
